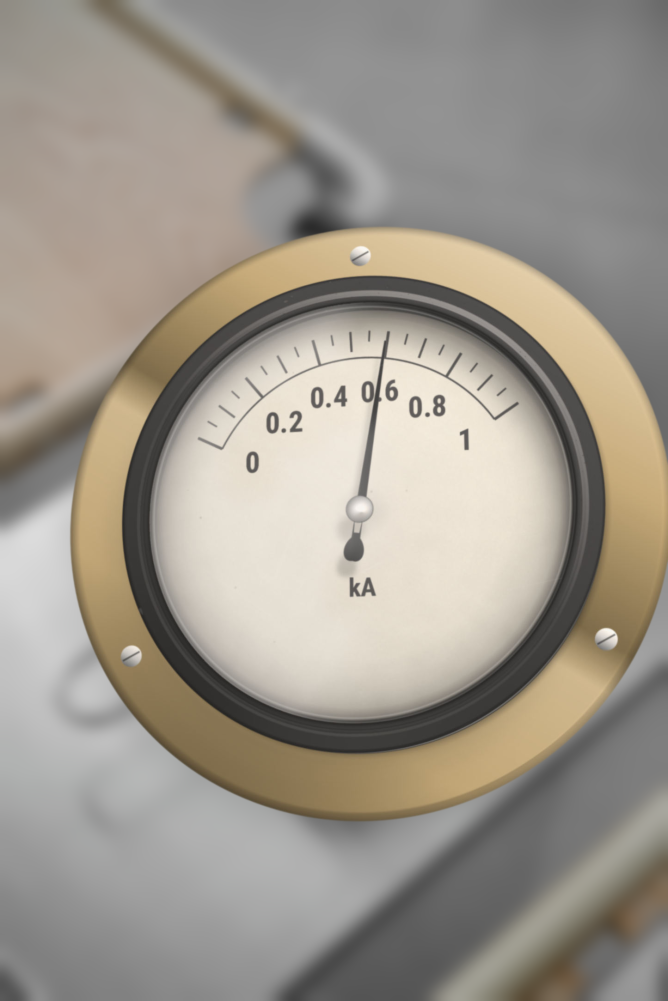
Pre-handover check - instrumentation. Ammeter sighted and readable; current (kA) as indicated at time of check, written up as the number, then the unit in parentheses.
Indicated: 0.6 (kA)
